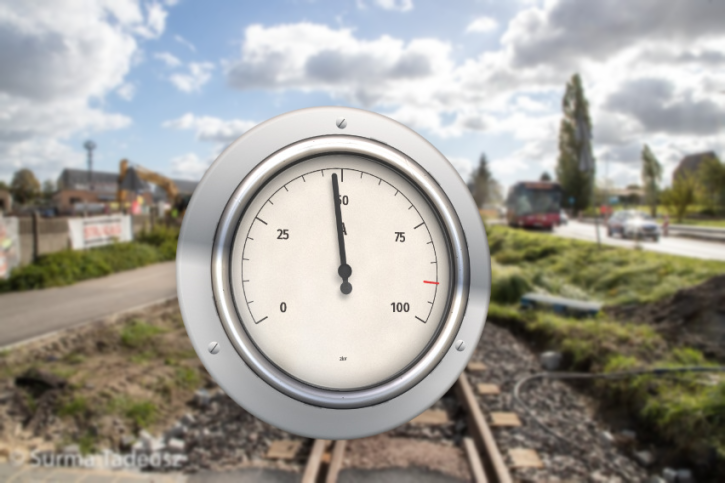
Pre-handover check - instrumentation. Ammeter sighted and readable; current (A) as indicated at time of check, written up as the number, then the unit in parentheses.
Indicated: 47.5 (A)
